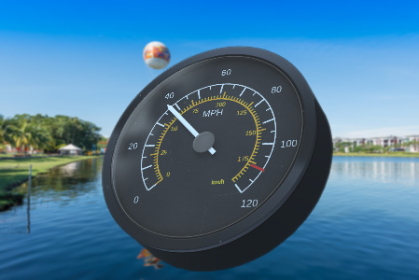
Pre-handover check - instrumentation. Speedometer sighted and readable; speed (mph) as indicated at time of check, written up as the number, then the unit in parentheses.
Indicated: 37.5 (mph)
